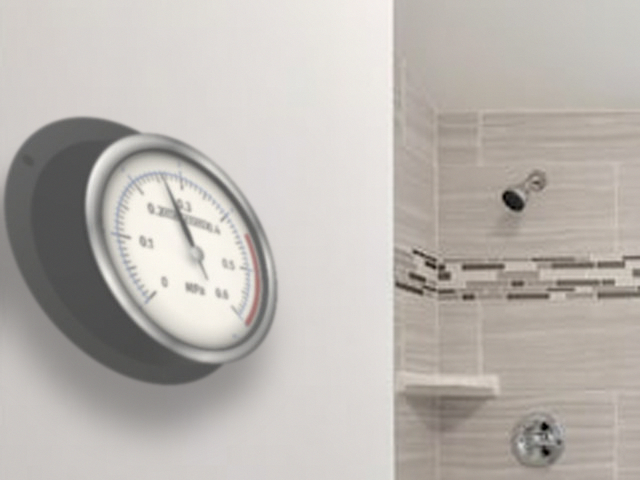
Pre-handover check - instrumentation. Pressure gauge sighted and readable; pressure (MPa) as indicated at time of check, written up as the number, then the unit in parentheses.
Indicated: 0.25 (MPa)
